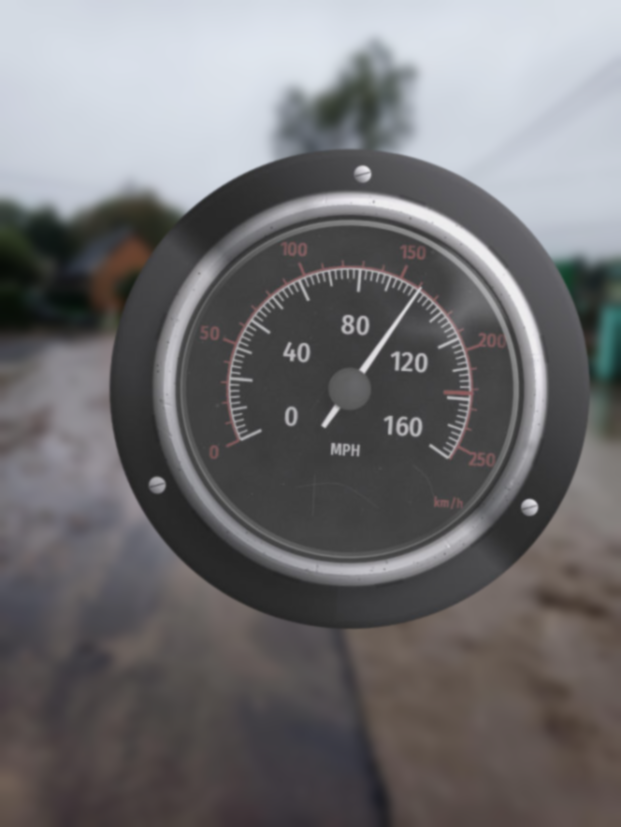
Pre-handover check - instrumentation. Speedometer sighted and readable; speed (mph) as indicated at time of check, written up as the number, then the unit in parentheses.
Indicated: 100 (mph)
